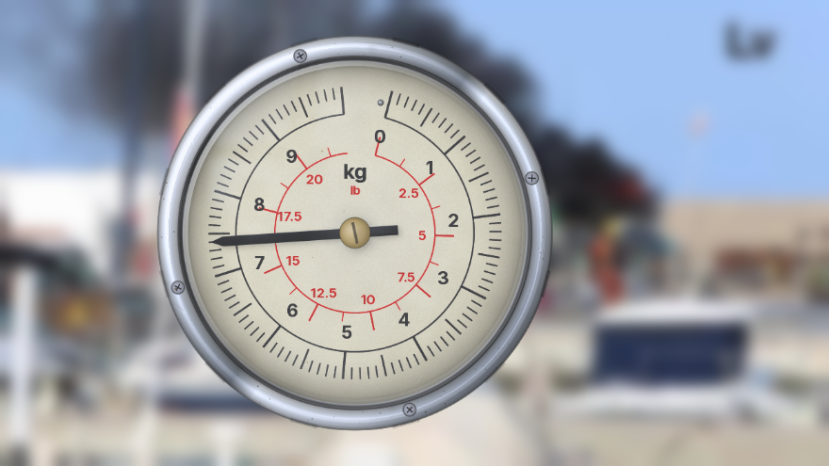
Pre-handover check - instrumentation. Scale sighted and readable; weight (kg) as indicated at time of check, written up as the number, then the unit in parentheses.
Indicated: 7.4 (kg)
